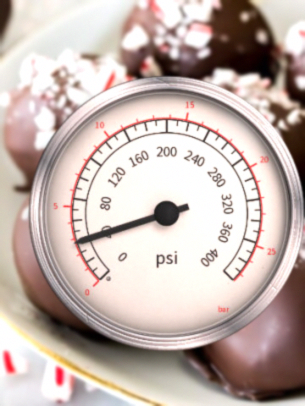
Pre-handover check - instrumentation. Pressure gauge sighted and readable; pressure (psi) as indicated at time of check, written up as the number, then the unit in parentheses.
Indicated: 40 (psi)
